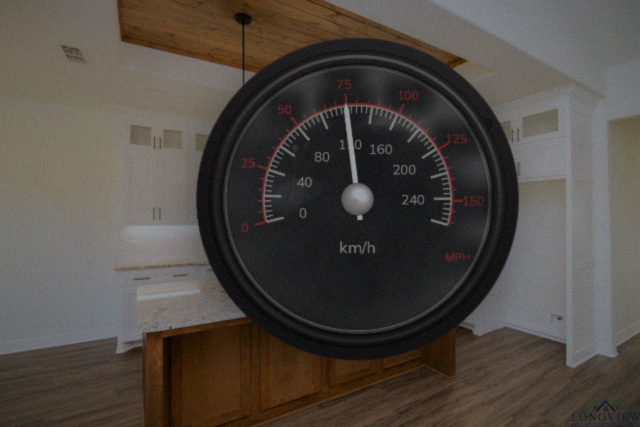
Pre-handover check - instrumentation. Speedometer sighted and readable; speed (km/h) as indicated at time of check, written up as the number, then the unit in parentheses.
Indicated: 120 (km/h)
